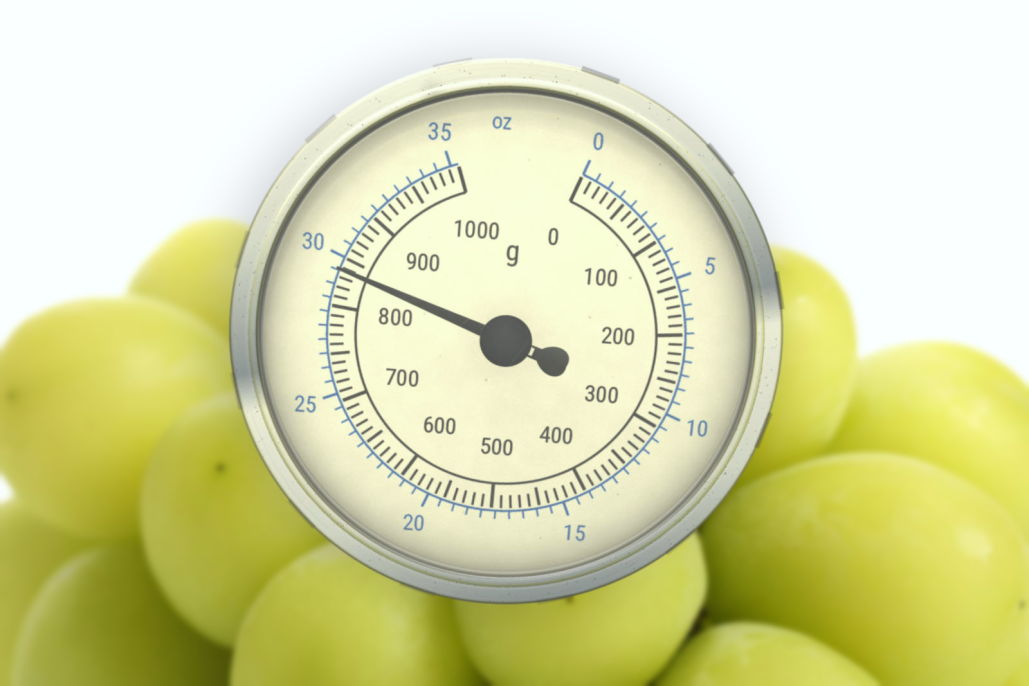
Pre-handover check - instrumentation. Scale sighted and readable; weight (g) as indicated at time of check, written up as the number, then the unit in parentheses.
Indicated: 840 (g)
